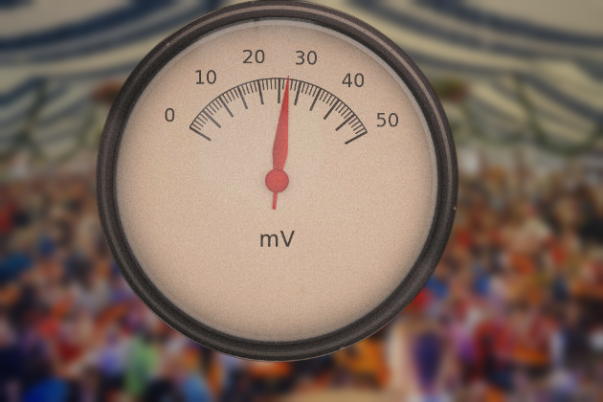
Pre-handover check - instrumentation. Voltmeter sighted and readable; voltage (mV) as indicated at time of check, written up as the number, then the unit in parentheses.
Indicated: 27 (mV)
